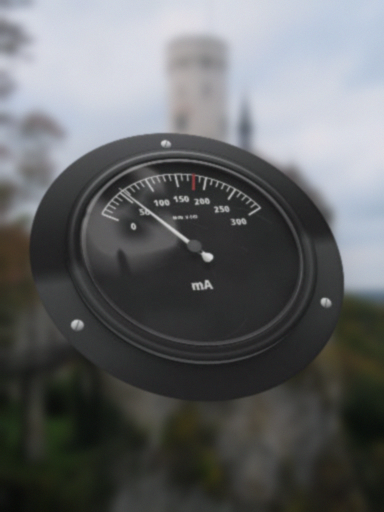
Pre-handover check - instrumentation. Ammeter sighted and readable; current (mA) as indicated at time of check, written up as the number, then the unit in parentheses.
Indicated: 50 (mA)
